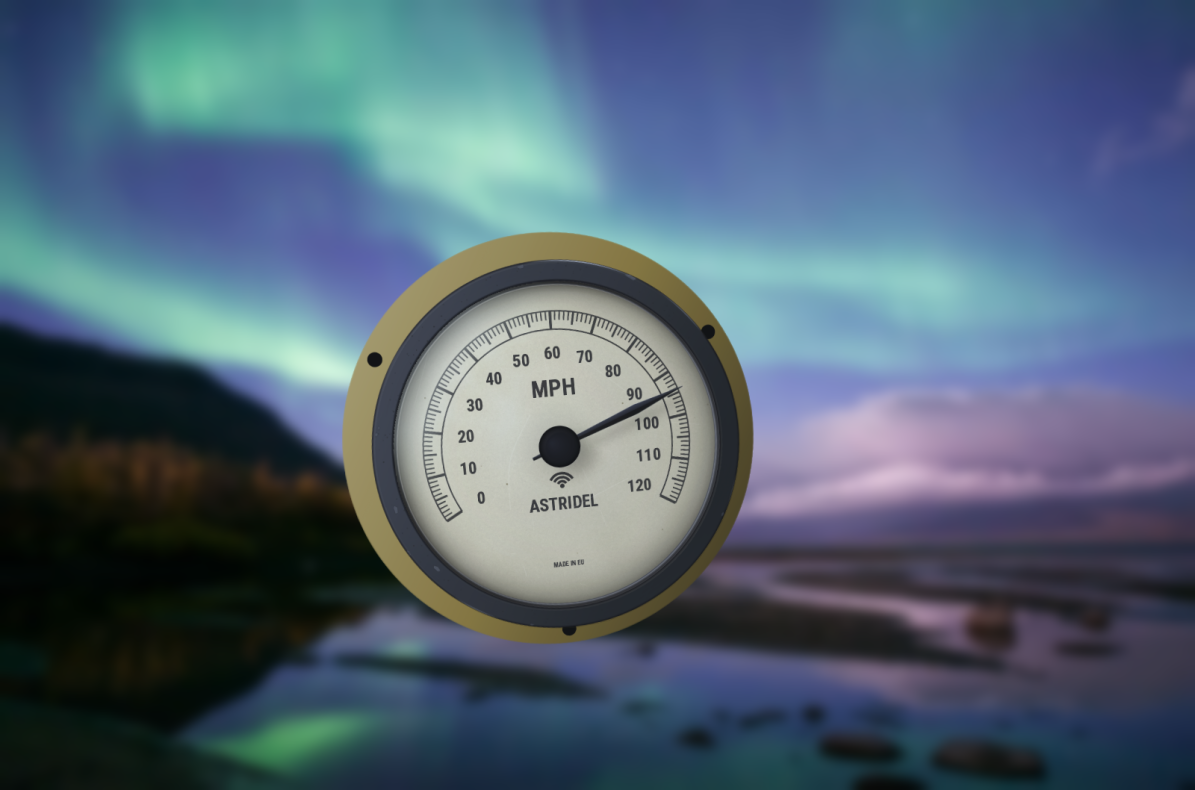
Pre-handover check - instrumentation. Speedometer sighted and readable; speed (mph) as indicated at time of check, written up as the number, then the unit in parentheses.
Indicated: 94 (mph)
